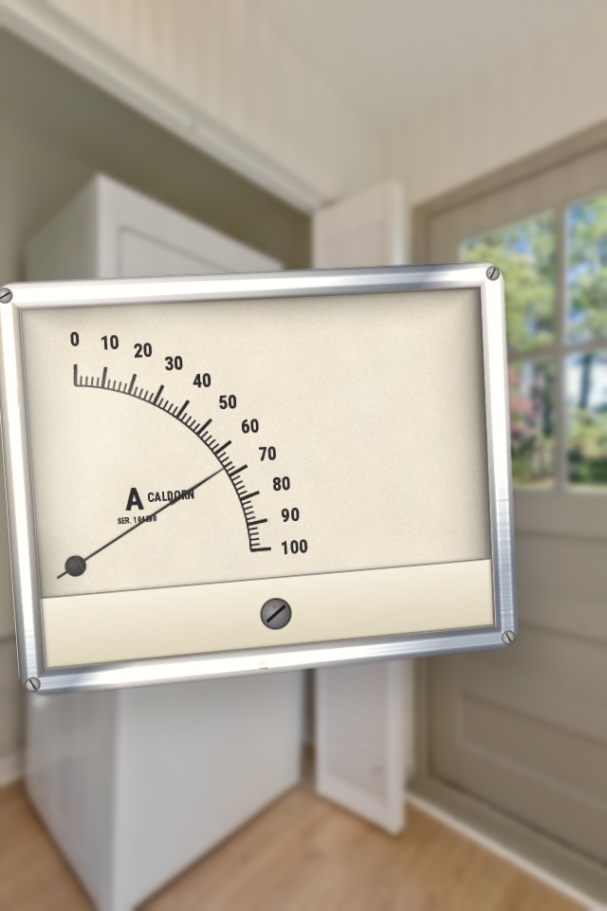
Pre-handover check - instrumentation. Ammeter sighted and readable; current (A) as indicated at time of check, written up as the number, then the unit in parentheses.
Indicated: 66 (A)
